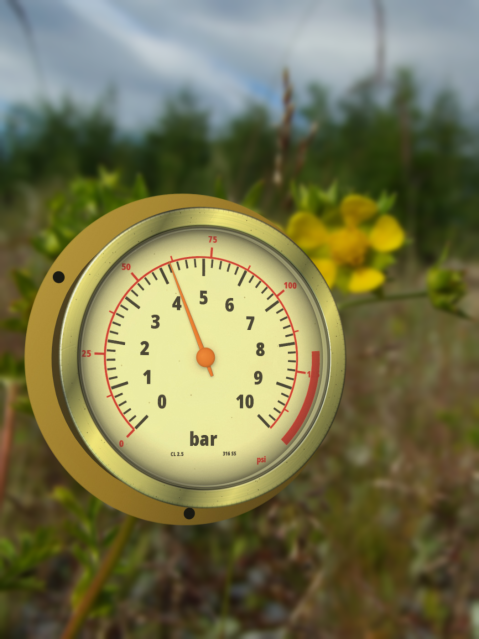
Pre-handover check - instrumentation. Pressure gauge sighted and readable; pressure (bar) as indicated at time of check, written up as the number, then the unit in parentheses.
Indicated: 4.2 (bar)
